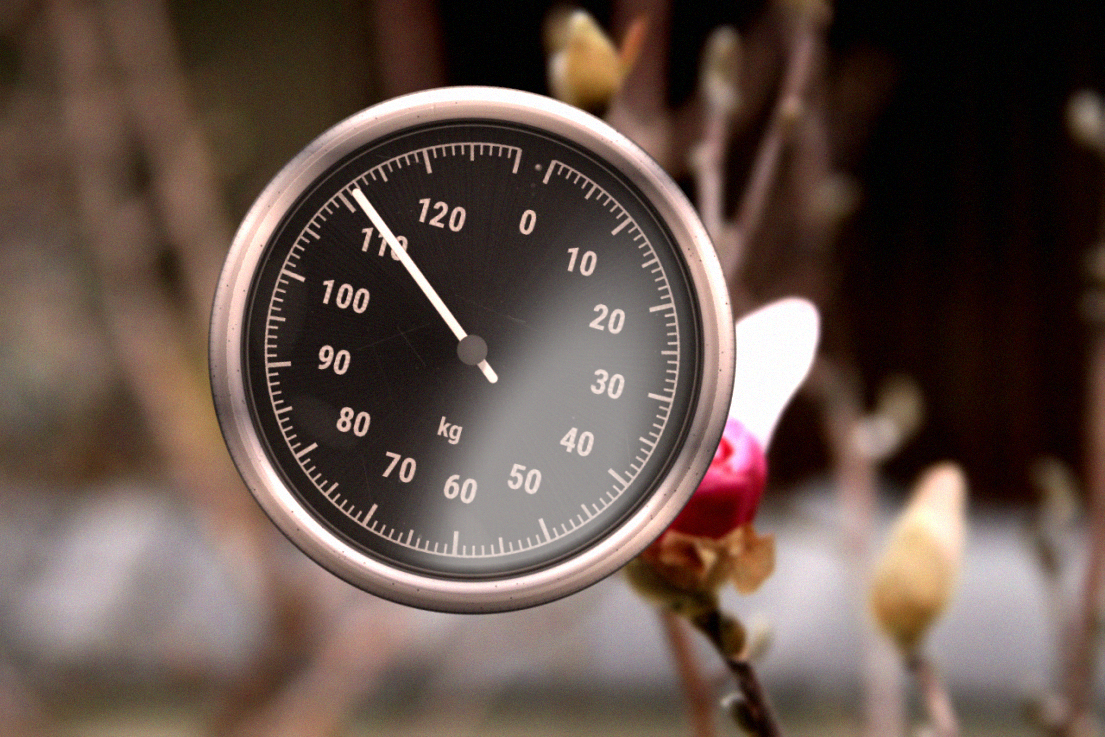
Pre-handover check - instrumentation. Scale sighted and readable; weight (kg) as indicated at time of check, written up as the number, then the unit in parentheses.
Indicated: 111.5 (kg)
